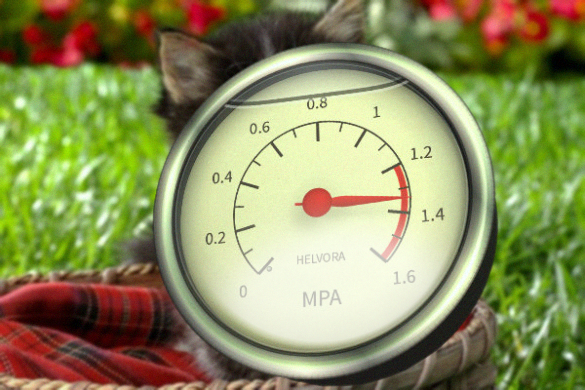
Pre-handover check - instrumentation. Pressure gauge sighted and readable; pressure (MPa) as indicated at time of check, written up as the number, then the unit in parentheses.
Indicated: 1.35 (MPa)
